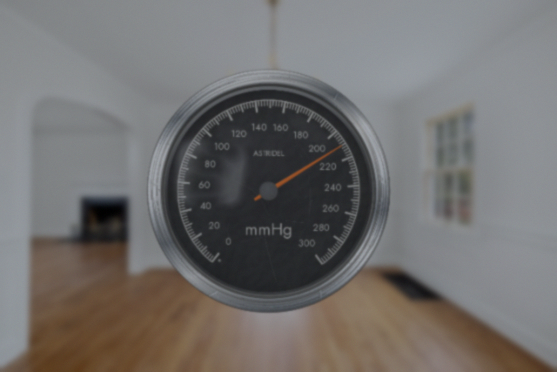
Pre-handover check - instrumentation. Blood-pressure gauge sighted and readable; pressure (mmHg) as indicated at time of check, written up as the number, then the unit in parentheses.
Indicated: 210 (mmHg)
